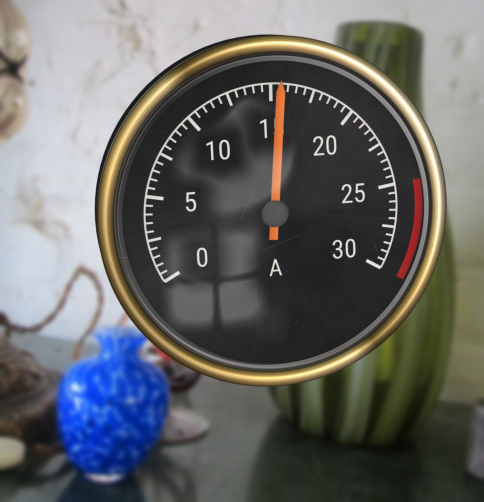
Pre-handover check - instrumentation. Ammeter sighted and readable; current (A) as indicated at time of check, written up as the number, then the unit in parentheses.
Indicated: 15.5 (A)
